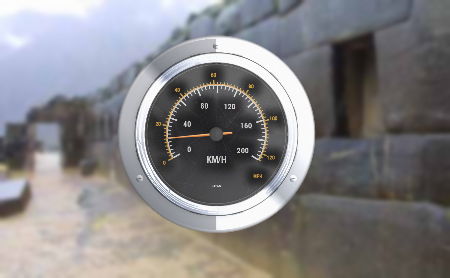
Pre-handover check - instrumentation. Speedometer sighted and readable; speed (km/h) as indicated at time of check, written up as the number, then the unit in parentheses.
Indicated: 20 (km/h)
